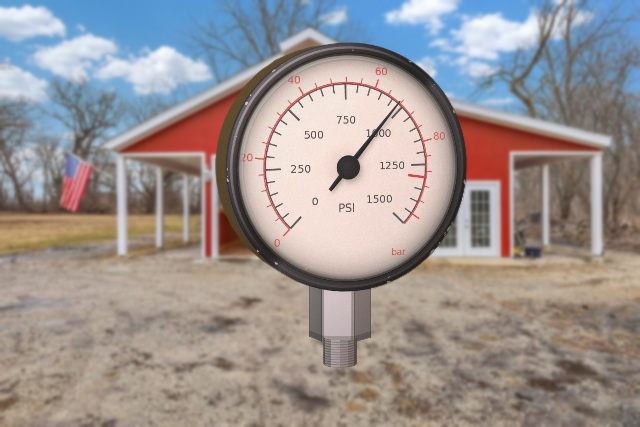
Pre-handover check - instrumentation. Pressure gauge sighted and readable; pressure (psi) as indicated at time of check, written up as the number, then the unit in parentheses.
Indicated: 975 (psi)
